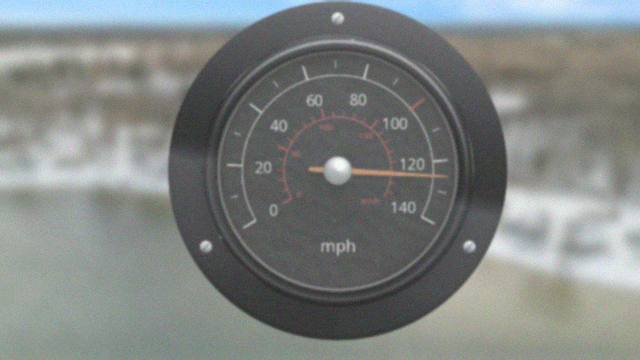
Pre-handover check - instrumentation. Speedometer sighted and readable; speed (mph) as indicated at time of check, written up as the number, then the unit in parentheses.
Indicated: 125 (mph)
